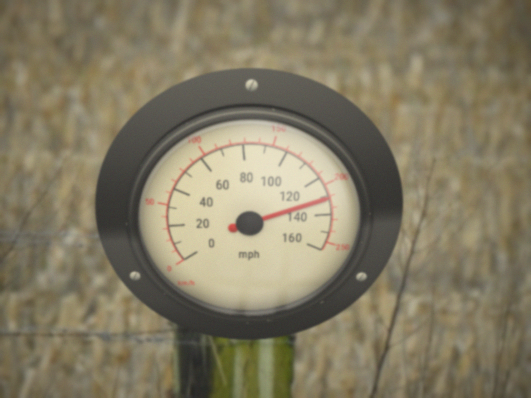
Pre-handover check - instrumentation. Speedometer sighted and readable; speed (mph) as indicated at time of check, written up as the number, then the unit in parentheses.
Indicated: 130 (mph)
